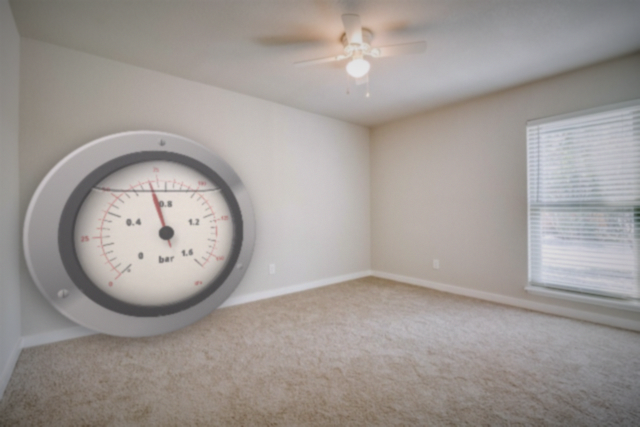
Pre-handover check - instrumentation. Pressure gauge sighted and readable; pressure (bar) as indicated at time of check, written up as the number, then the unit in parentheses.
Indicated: 0.7 (bar)
